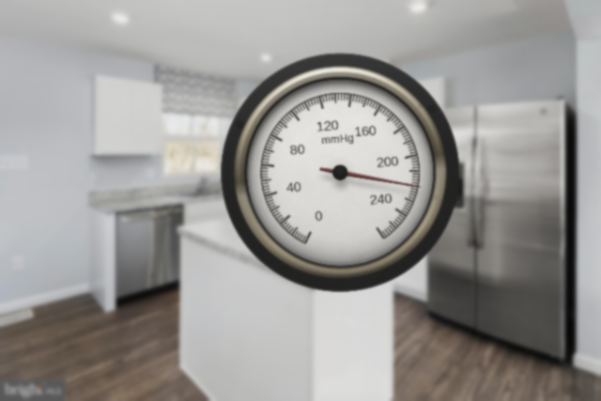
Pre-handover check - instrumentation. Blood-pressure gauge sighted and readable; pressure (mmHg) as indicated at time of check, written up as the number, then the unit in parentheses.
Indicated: 220 (mmHg)
